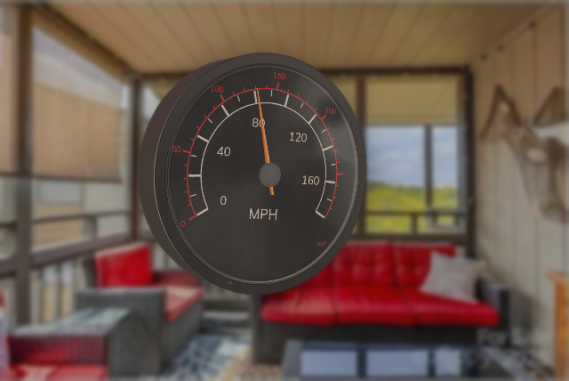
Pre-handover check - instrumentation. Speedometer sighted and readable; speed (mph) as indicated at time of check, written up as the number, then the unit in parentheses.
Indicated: 80 (mph)
